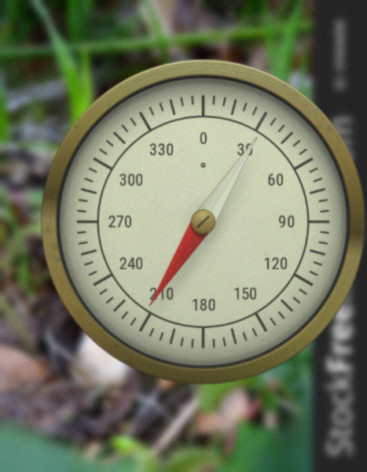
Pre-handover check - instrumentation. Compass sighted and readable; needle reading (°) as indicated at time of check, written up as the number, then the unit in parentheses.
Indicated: 212.5 (°)
